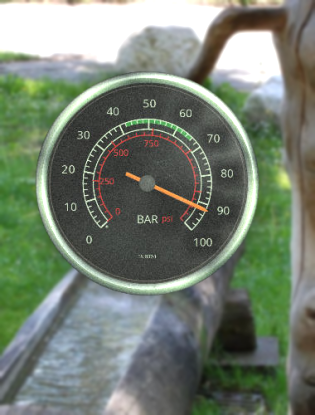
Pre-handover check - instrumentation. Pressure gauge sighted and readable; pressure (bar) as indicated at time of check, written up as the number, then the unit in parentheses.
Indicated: 92 (bar)
